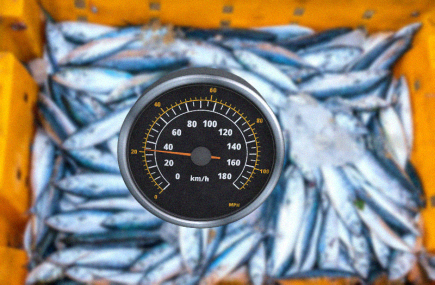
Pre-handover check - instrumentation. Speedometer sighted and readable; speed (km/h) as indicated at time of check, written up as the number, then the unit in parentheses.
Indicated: 35 (km/h)
